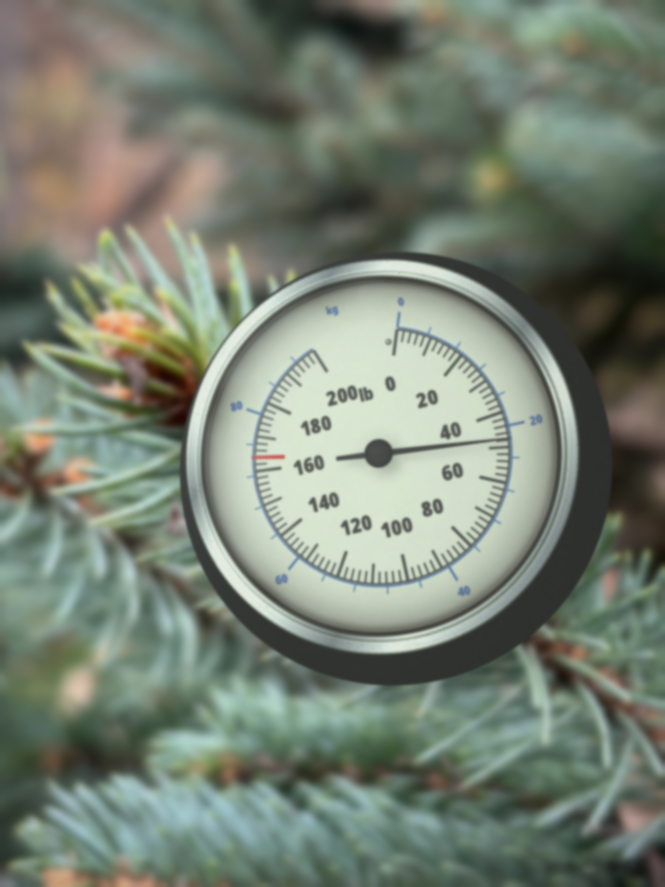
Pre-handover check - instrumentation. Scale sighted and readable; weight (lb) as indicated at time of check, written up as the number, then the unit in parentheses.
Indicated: 48 (lb)
